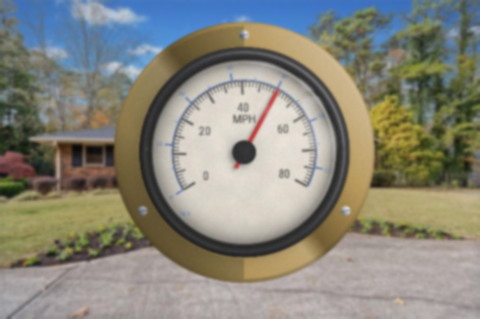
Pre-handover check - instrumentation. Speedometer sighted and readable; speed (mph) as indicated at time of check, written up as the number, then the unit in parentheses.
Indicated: 50 (mph)
